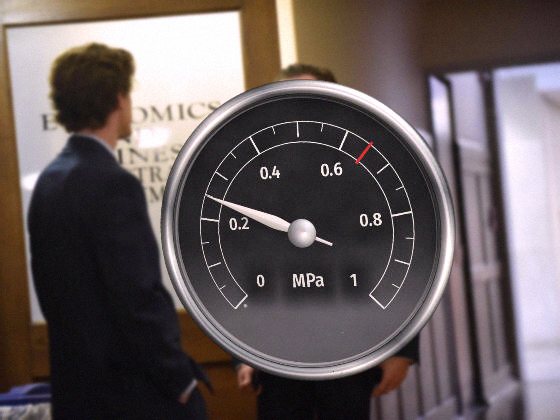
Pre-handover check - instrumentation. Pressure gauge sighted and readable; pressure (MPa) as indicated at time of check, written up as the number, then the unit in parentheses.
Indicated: 0.25 (MPa)
